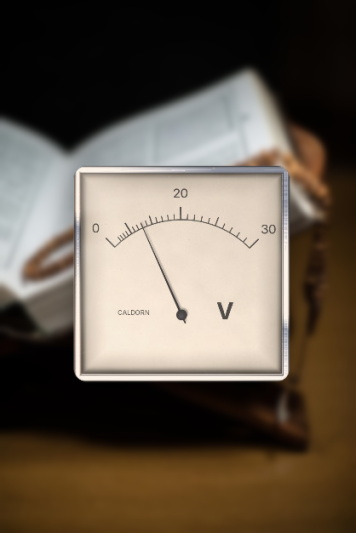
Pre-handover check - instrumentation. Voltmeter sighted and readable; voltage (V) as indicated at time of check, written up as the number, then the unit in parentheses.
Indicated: 13 (V)
